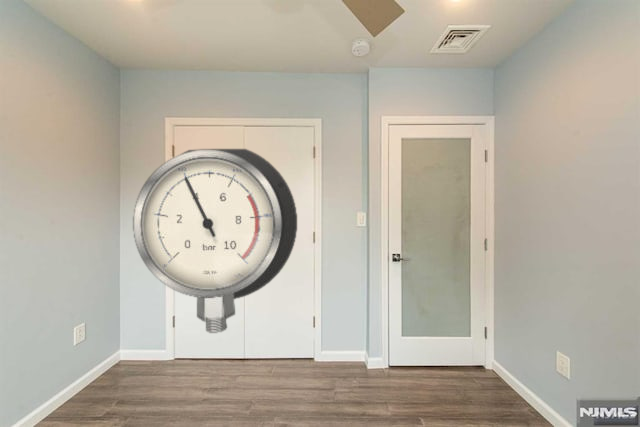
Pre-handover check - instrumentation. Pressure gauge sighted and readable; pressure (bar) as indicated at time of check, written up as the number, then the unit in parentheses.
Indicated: 4 (bar)
